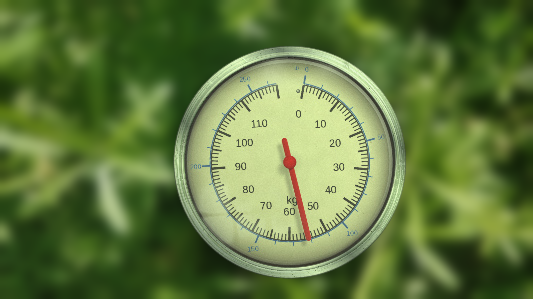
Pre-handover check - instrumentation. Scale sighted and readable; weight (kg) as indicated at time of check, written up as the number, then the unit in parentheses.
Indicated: 55 (kg)
